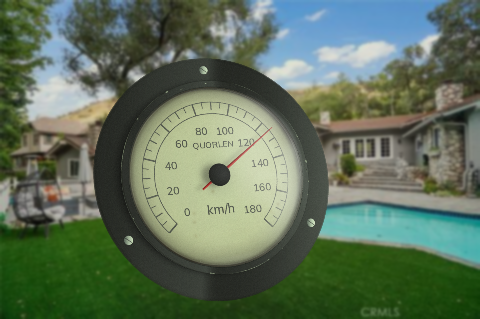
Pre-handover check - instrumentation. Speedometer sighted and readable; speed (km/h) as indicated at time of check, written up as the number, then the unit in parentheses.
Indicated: 125 (km/h)
